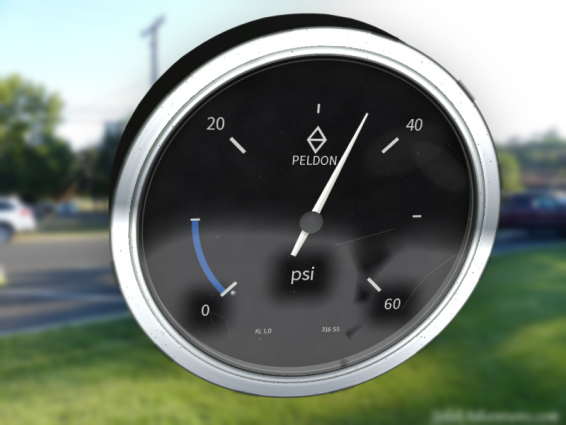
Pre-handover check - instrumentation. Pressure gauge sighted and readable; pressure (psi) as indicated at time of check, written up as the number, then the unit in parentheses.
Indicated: 35 (psi)
